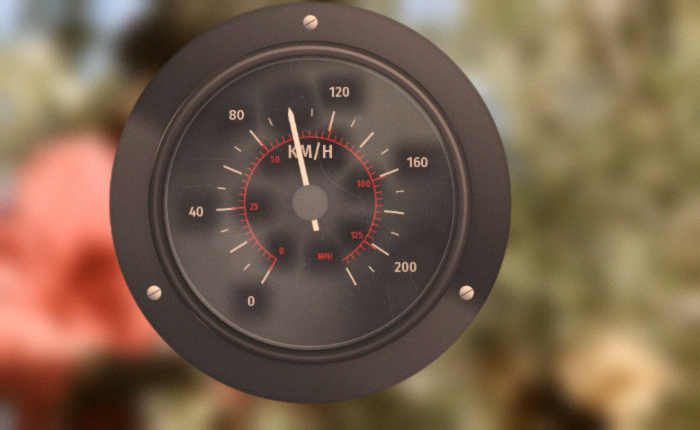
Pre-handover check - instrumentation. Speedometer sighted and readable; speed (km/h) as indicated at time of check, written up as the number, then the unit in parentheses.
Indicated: 100 (km/h)
